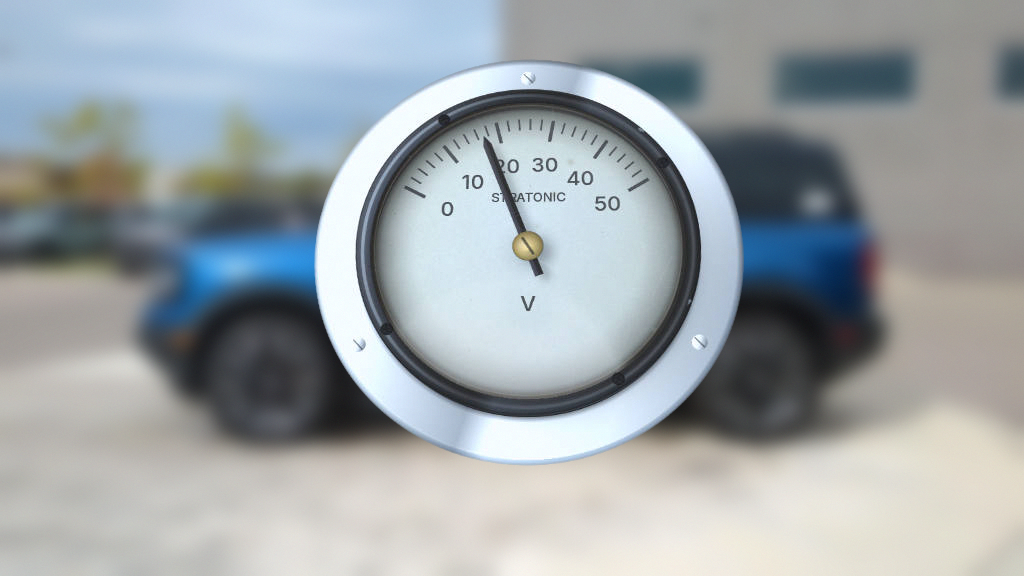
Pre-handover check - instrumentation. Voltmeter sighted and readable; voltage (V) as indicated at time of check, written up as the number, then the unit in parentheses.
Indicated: 17 (V)
